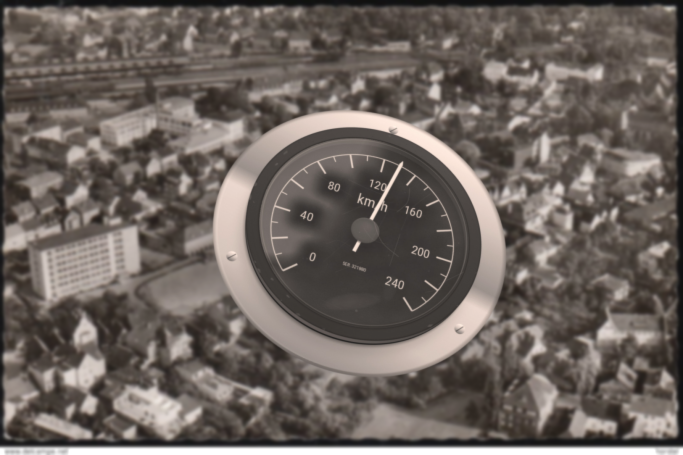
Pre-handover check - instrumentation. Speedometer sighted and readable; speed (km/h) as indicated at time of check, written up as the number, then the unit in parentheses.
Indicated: 130 (km/h)
